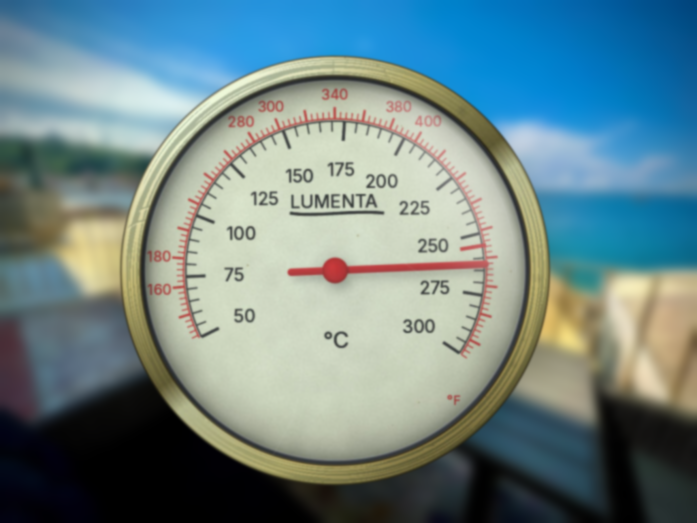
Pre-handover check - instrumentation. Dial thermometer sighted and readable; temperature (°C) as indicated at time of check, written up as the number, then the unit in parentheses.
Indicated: 262.5 (°C)
